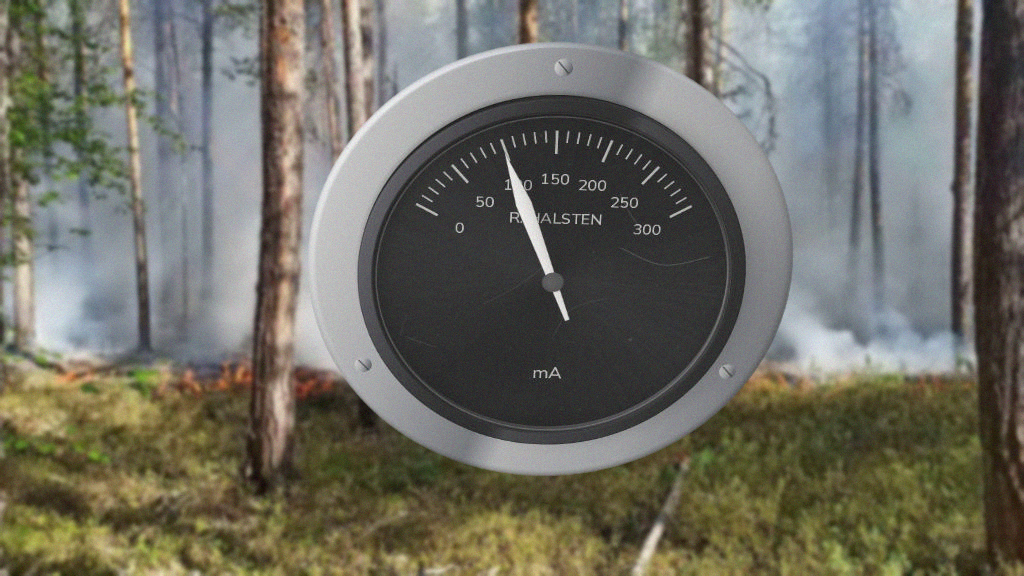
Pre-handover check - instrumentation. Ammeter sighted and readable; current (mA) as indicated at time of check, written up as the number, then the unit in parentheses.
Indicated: 100 (mA)
